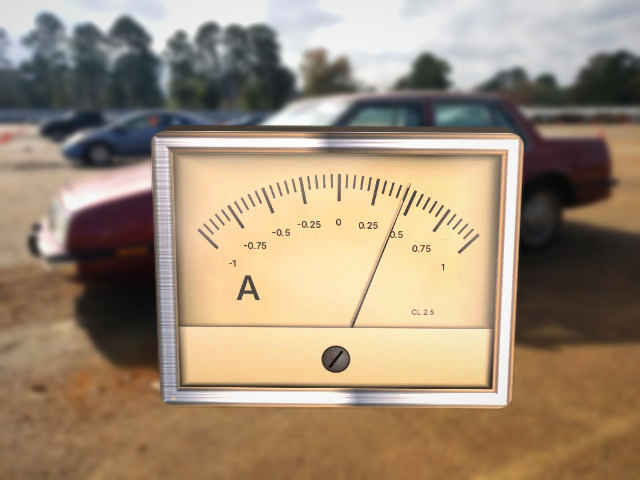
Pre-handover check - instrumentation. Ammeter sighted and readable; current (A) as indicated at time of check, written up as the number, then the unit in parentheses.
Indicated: 0.45 (A)
